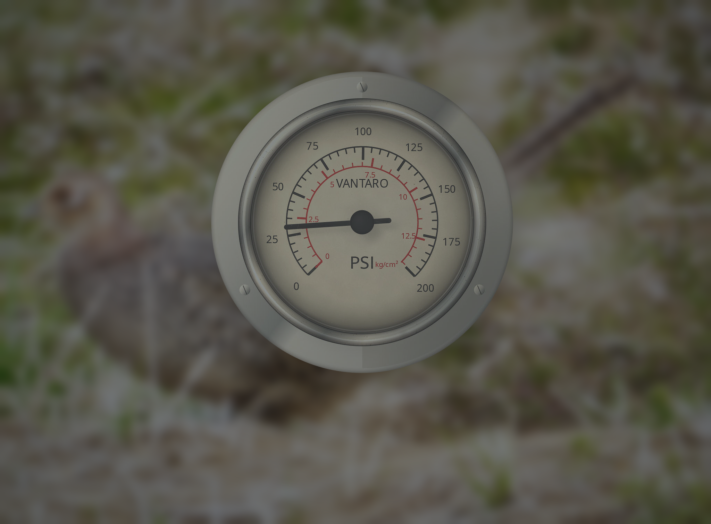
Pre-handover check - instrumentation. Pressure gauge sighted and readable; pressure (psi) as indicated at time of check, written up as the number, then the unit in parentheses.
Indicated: 30 (psi)
